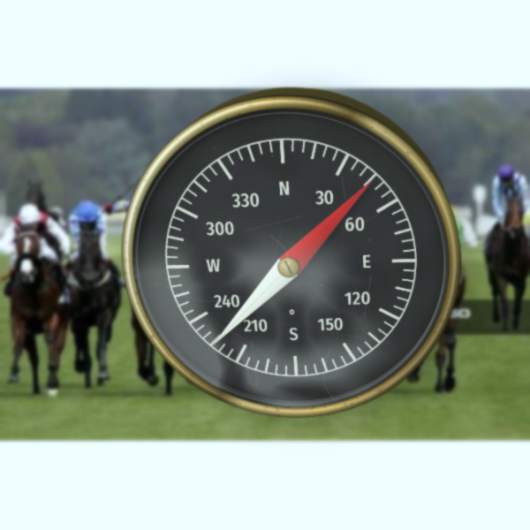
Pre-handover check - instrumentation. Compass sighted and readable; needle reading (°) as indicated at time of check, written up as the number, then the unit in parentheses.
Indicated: 45 (°)
